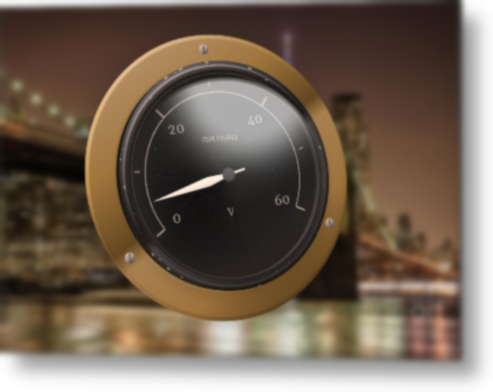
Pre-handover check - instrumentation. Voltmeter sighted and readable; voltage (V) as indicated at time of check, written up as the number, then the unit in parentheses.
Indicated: 5 (V)
